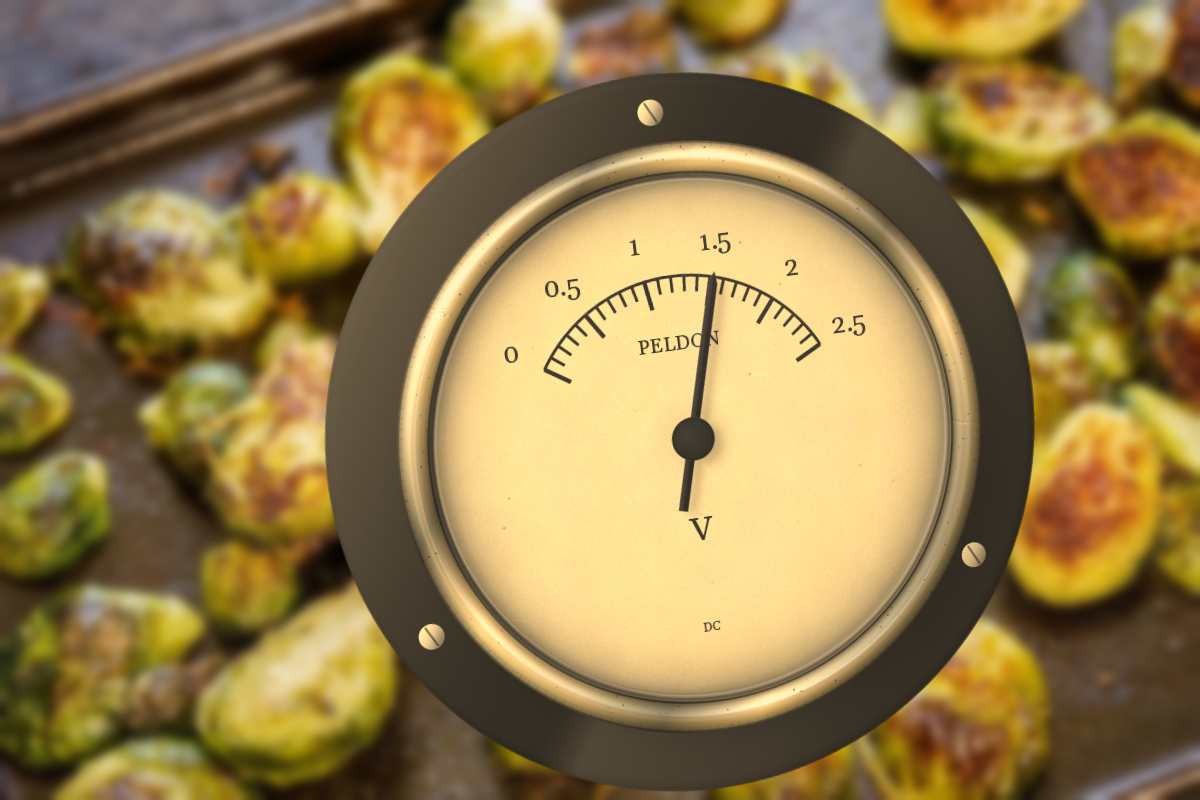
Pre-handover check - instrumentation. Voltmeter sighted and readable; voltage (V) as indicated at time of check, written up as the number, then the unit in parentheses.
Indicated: 1.5 (V)
